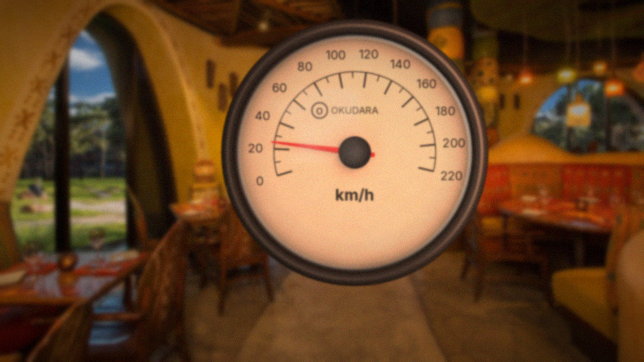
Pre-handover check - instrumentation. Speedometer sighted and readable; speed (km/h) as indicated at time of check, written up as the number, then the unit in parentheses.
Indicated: 25 (km/h)
